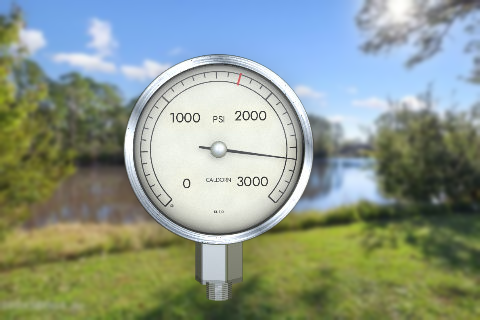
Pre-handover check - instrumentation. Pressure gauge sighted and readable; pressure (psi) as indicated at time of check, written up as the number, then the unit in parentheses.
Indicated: 2600 (psi)
